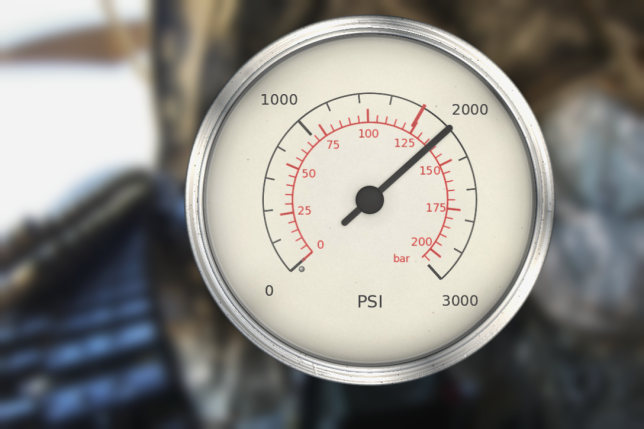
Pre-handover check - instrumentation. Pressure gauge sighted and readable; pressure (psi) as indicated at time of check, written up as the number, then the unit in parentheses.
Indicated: 2000 (psi)
